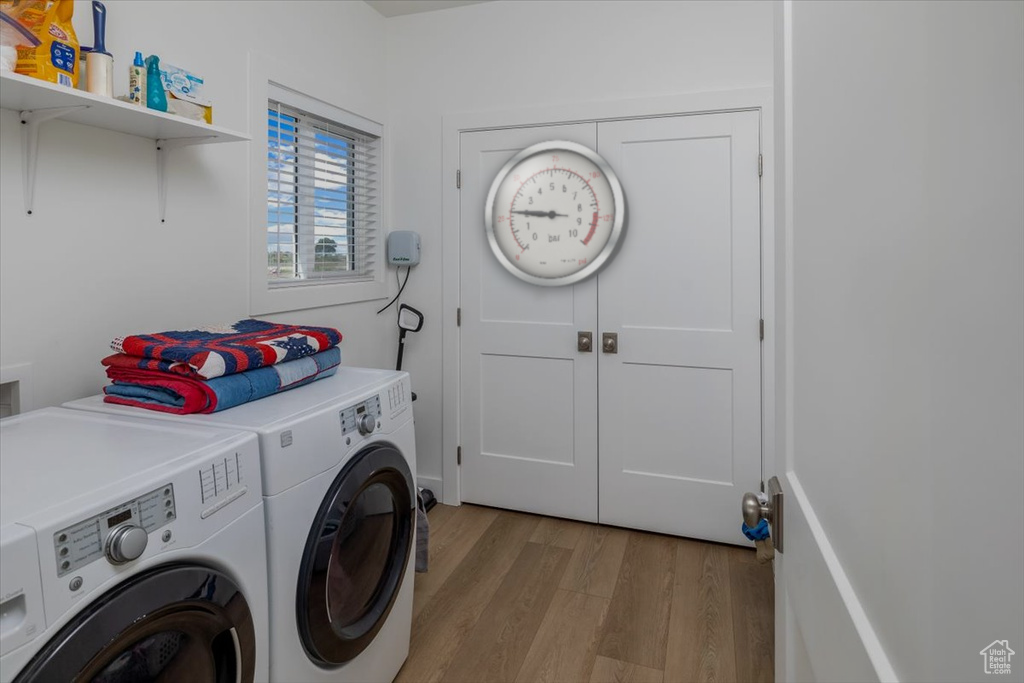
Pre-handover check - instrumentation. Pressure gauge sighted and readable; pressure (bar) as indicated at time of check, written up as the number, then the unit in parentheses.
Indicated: 2 (bar)
